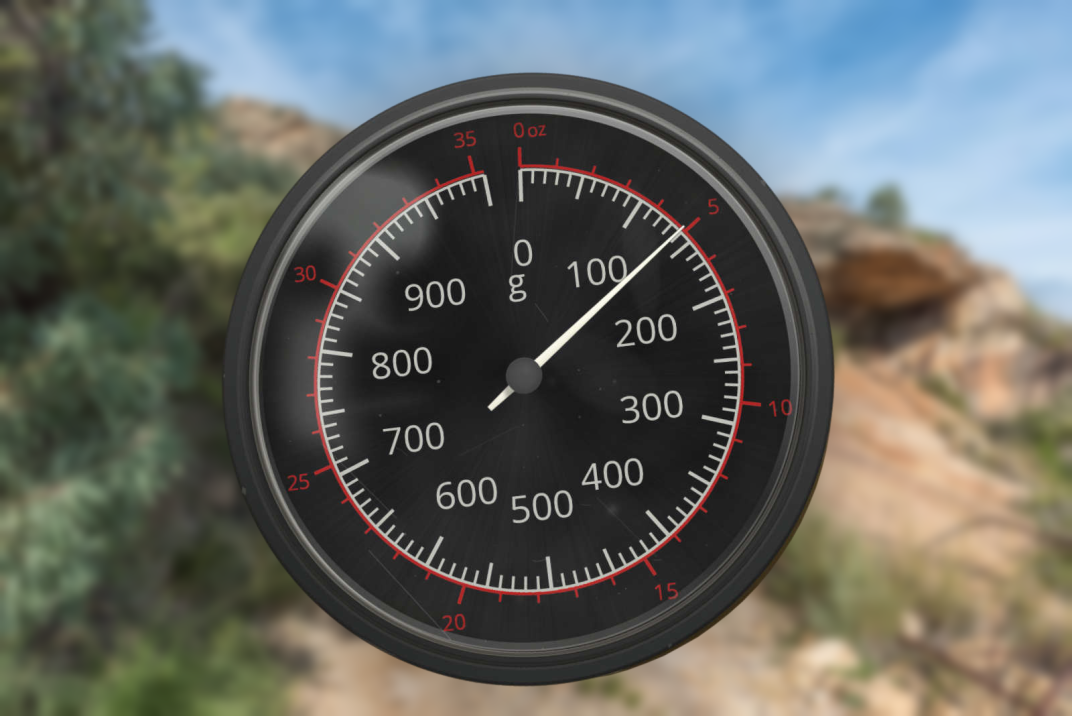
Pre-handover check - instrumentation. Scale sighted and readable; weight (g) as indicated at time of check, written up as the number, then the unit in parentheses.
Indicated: 140 (g)
